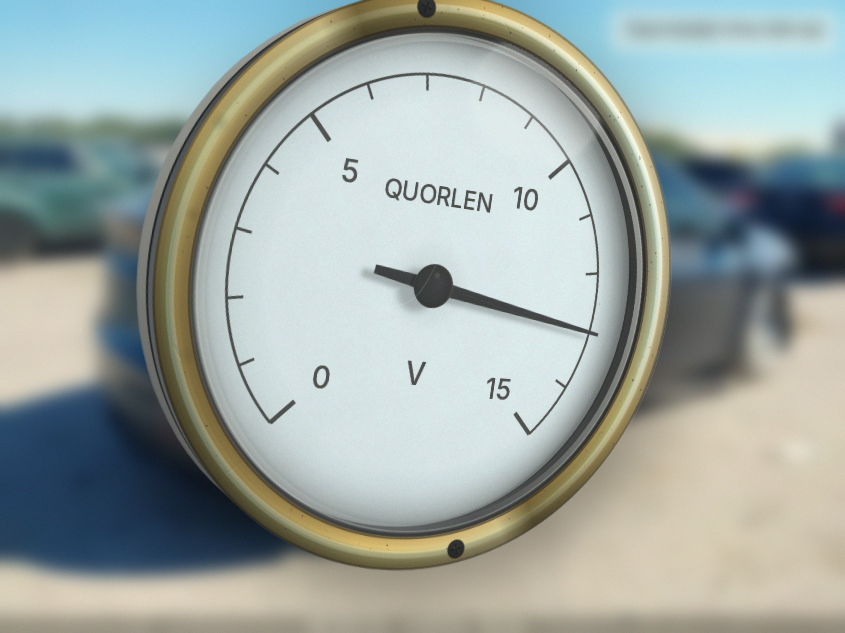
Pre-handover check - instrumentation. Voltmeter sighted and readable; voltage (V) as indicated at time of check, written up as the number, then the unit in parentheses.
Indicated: 13 (V)
